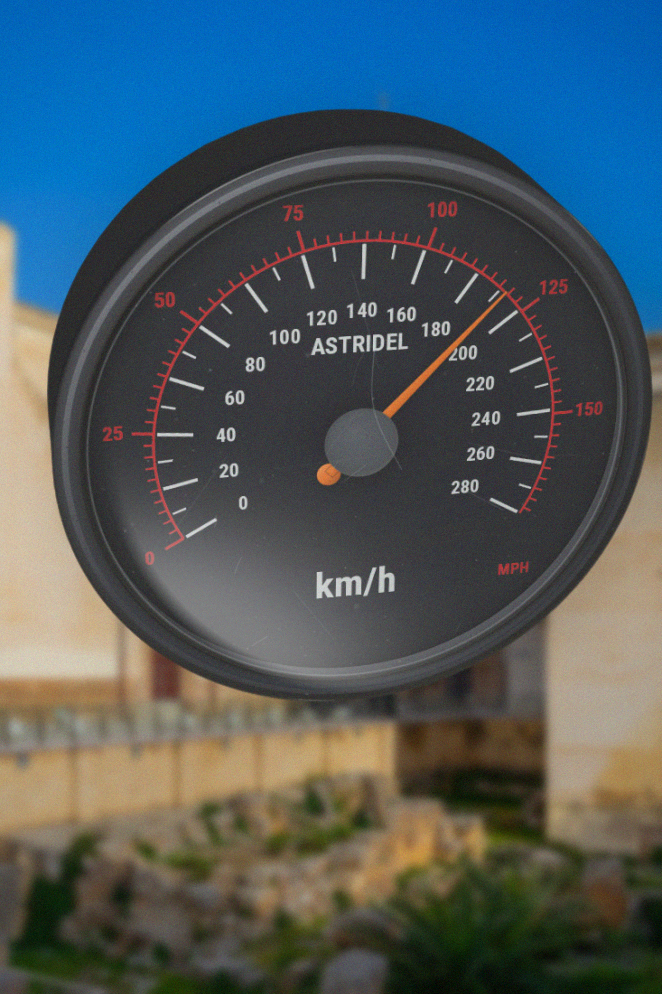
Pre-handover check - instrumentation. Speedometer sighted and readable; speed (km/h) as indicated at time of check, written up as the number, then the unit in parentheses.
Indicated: 190 (km/h)
